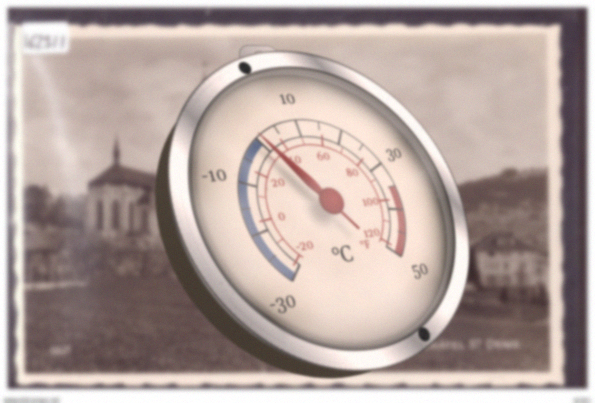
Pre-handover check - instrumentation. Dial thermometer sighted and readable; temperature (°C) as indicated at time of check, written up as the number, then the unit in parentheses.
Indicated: 0 (°C)
